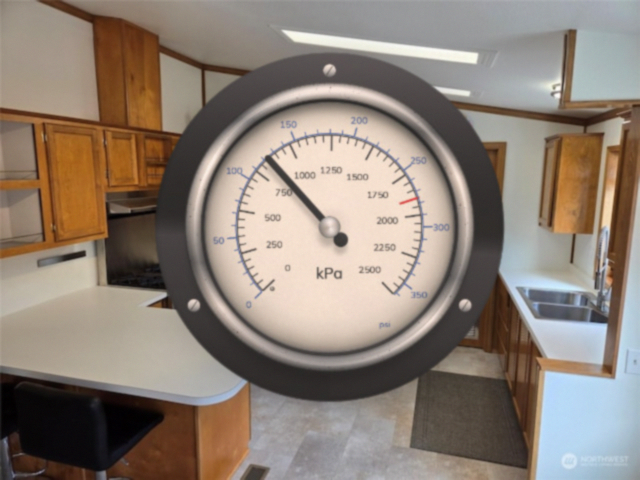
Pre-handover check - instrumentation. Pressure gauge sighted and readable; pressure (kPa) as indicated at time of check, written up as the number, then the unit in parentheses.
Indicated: 850 (kPa)
